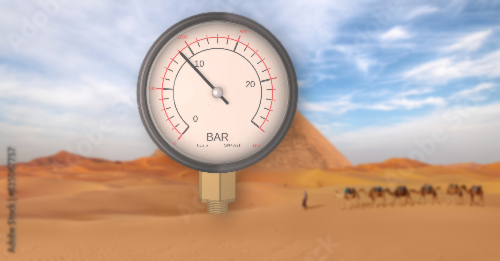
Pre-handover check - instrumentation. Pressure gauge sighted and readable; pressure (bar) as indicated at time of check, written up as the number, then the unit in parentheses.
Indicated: 9 (bar)
